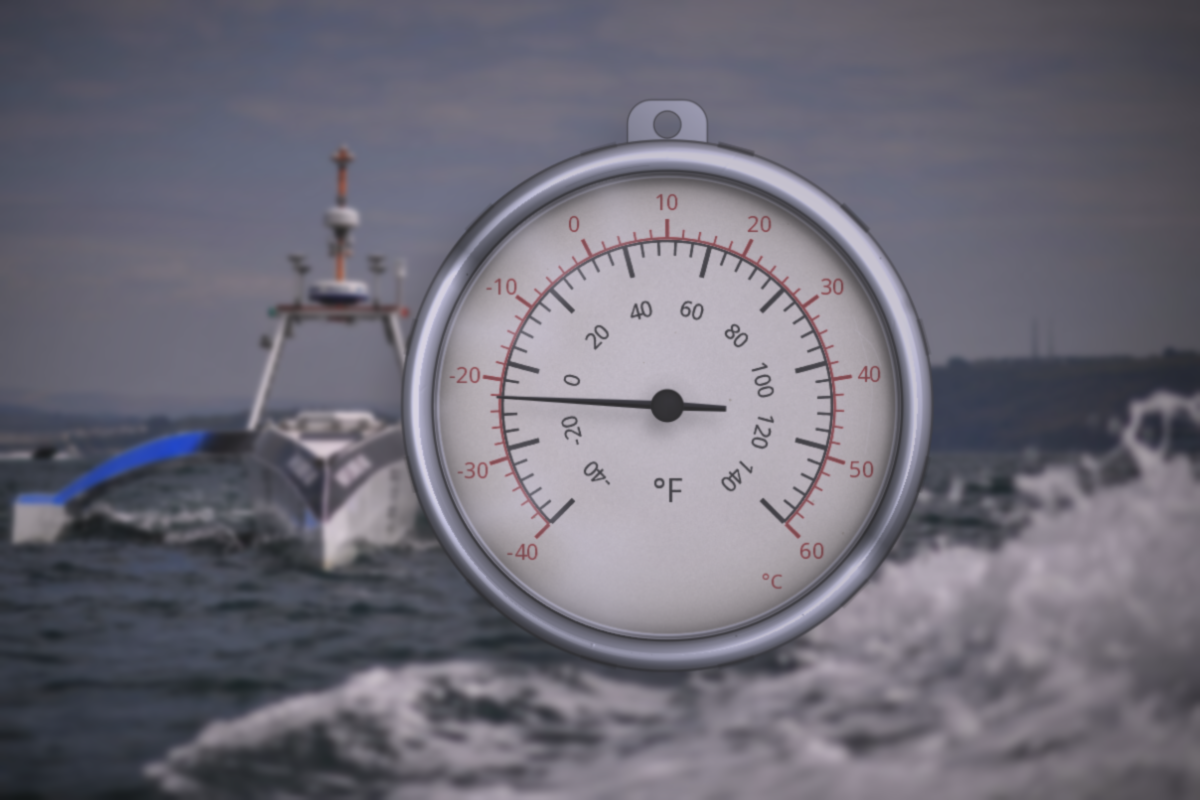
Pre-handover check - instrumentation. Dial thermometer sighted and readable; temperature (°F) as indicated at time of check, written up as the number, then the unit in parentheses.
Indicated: -8 (°F)
